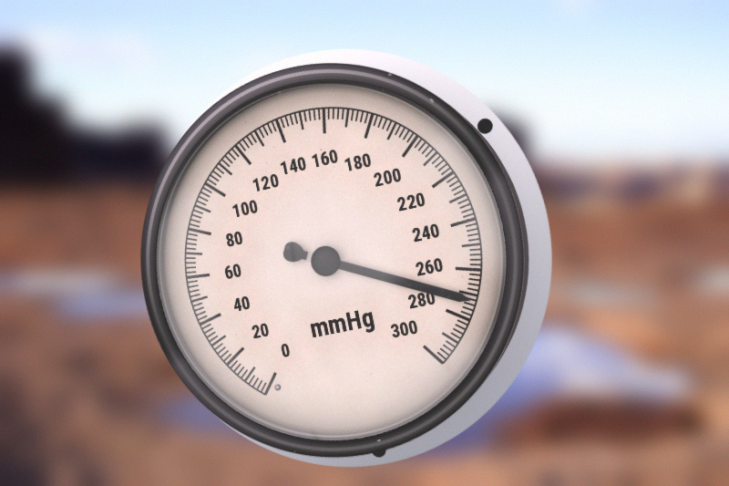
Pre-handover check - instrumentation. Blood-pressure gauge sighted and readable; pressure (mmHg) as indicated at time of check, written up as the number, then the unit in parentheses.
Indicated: 272 (mmHg)
